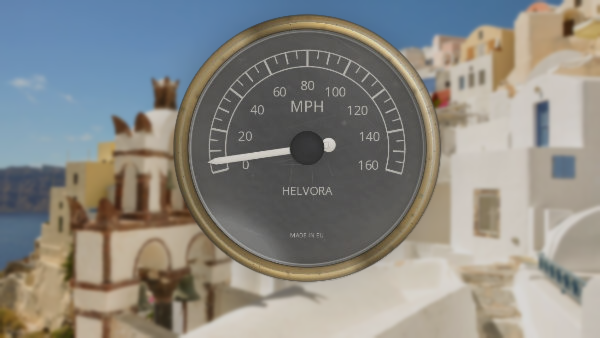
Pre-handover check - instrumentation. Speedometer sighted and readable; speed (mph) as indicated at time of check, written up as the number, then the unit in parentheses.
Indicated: 5 (mph)
